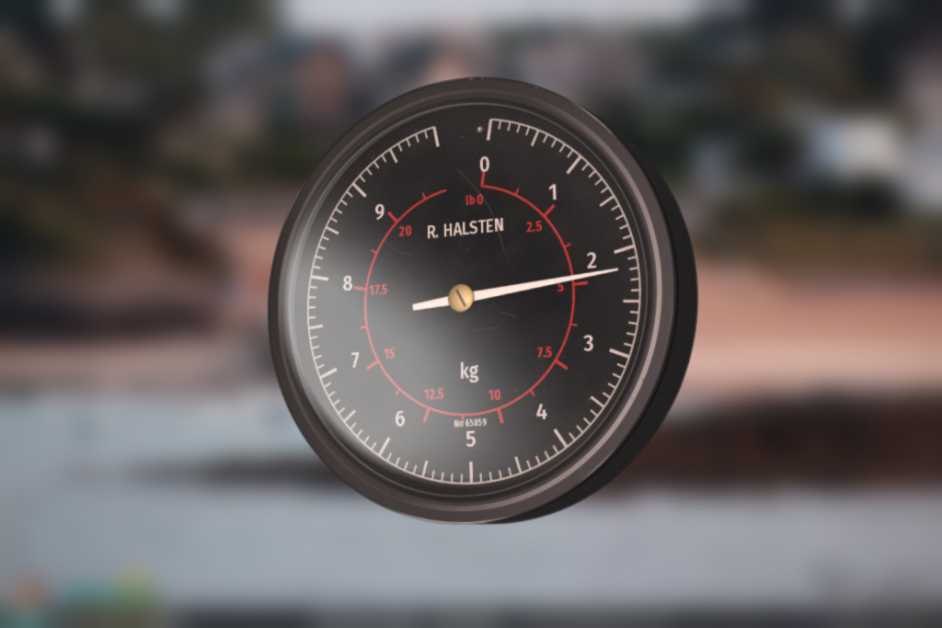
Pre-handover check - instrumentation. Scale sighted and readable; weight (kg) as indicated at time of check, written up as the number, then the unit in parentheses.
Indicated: 2.2 (kg)
